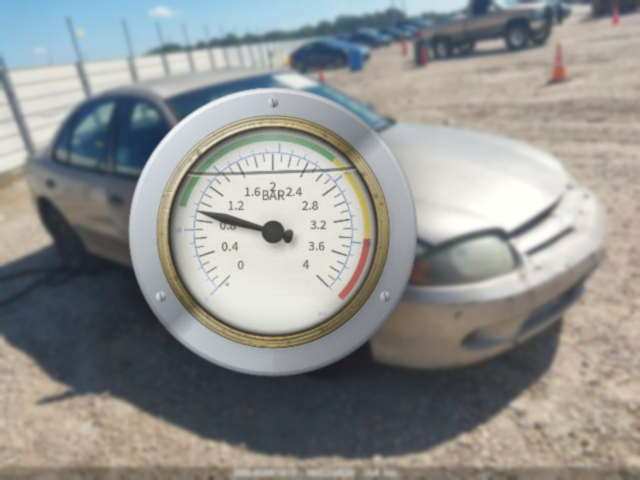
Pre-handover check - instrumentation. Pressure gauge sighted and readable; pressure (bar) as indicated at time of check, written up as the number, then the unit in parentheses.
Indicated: 0.9 (bar)
